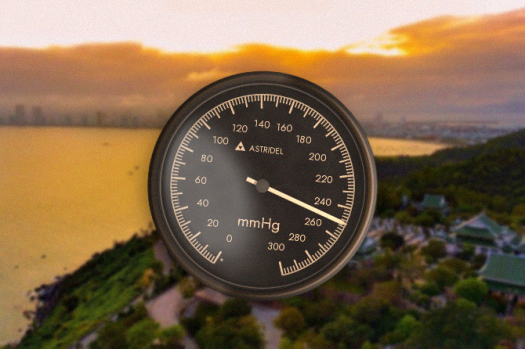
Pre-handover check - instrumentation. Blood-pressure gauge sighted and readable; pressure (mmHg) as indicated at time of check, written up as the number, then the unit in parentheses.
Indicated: 250 (mmHg)
